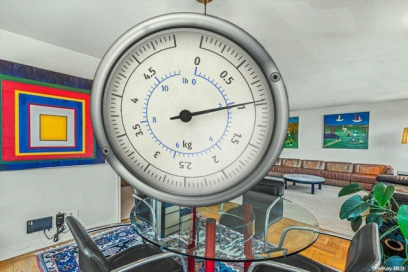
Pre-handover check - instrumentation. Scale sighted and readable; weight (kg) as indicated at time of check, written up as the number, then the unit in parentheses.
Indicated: 0.95 (kg)
